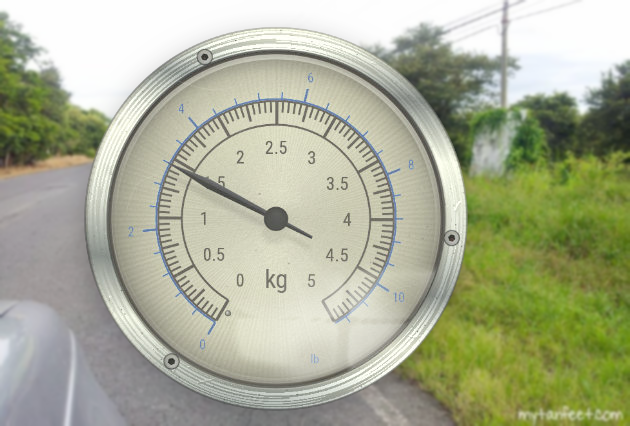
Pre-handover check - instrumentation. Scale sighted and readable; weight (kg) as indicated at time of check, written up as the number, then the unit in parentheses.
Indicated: 1.45 (kg)
